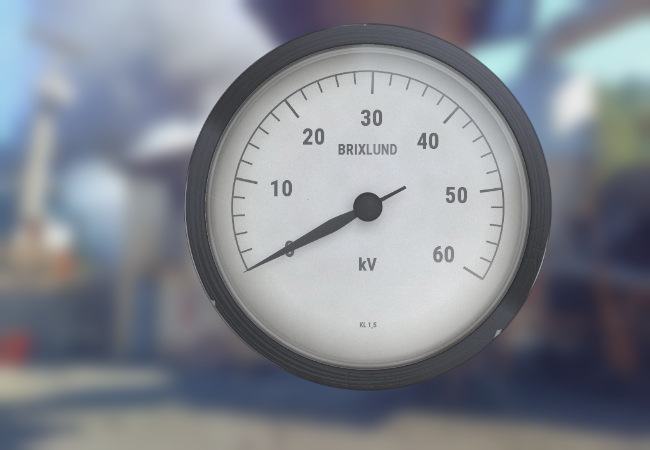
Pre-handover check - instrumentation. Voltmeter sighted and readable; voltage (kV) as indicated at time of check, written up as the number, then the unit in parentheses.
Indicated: 0 (kV)
